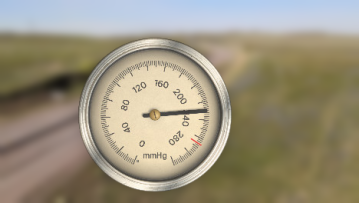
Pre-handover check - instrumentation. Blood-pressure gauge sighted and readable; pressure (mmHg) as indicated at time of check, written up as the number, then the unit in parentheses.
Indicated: 230 (mmHg)
